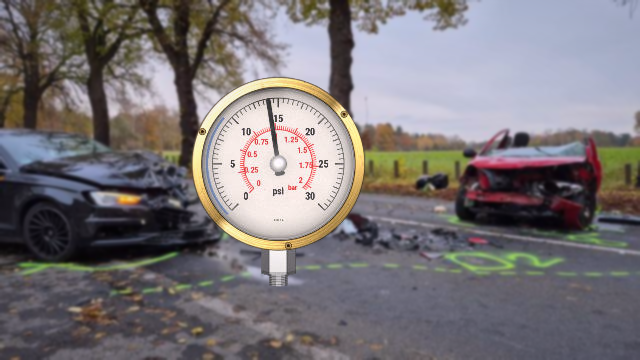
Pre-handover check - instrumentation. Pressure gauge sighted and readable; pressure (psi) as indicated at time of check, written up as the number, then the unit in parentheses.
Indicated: 14 (psi)
